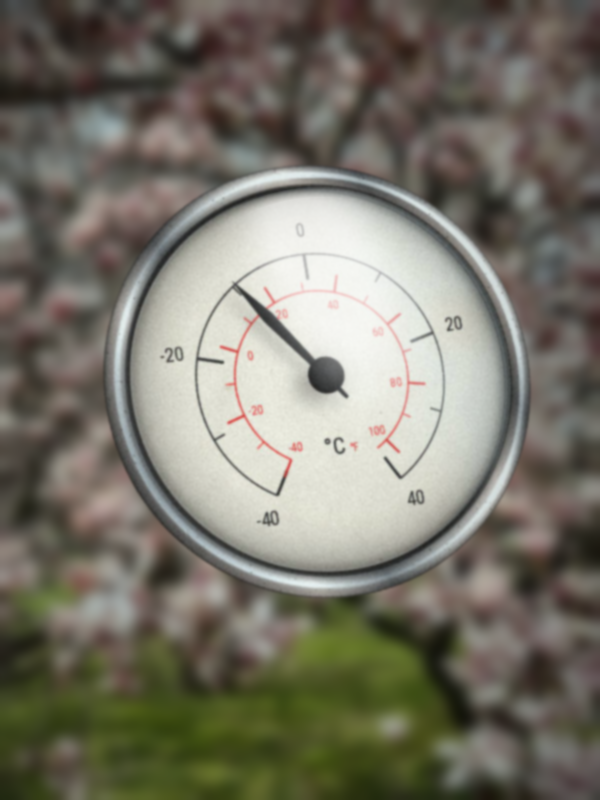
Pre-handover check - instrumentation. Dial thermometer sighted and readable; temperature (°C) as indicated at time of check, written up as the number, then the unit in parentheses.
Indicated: -10 (°C)
